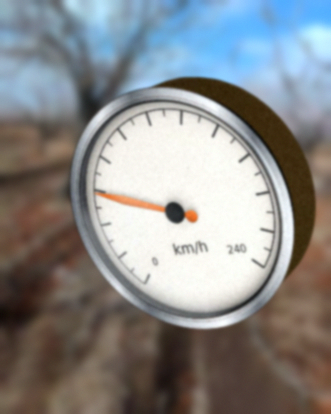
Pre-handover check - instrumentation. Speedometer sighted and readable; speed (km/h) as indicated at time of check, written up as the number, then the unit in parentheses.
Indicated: 60 (km/h)
